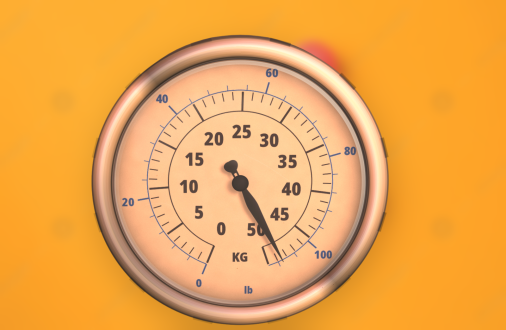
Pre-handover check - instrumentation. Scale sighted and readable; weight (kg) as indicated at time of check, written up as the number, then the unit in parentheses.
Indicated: 48.5 (kg)
